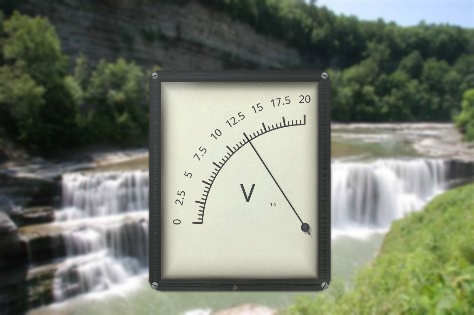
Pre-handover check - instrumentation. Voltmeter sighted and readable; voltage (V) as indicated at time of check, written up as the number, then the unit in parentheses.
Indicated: 12.5 (V)
